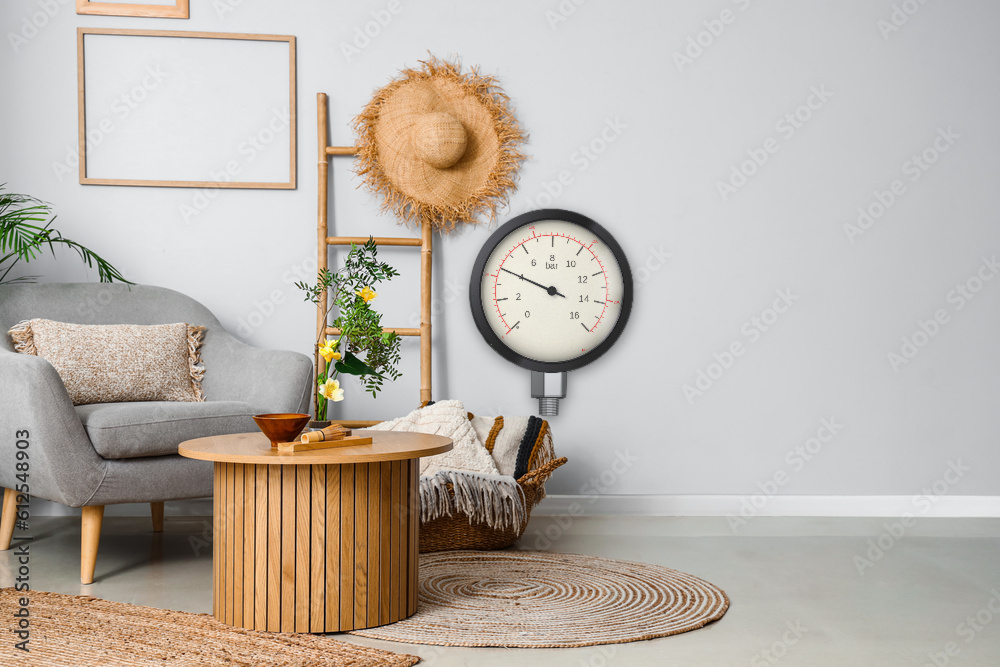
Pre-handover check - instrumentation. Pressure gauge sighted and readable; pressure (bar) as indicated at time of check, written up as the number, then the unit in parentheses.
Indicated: 4 (bar)
